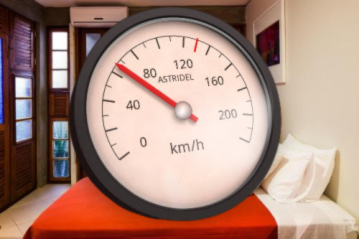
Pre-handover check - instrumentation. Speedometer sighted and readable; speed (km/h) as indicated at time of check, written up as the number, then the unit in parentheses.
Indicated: 65 (km/h)
